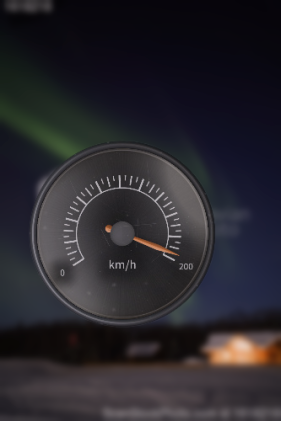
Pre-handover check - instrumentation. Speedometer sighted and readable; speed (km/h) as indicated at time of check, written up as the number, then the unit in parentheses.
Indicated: 195 (km/h)
